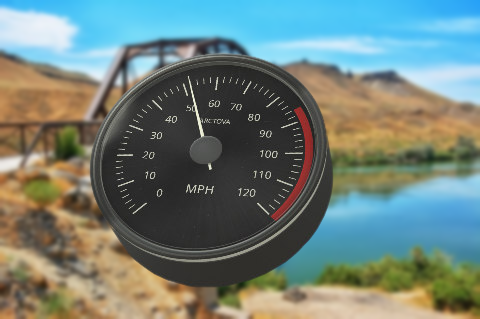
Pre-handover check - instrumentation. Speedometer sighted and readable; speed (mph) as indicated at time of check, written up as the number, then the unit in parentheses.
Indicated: 52 (mph)
